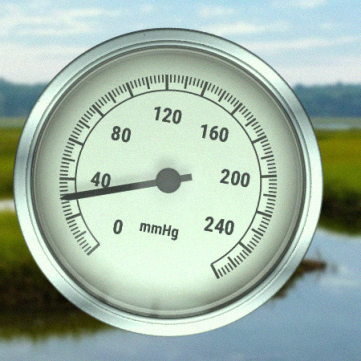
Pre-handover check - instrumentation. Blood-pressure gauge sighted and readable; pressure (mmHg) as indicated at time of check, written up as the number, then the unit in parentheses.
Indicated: 30 (mmHg)
